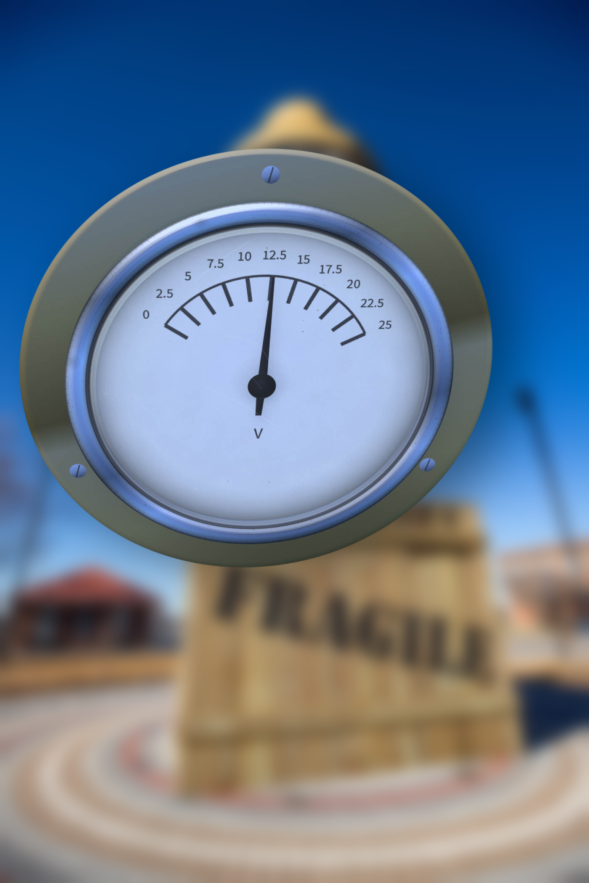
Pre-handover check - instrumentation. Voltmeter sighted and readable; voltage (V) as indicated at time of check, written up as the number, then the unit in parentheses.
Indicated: 12.5 (V)
